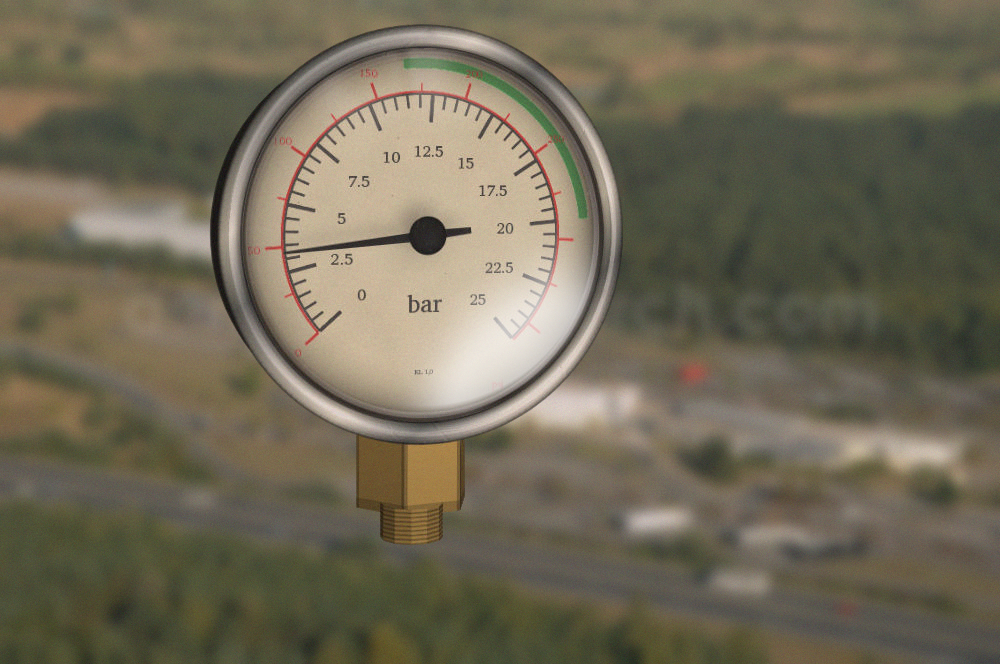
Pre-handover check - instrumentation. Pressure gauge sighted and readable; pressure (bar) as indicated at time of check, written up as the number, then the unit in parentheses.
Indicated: 3.25 (bar)
